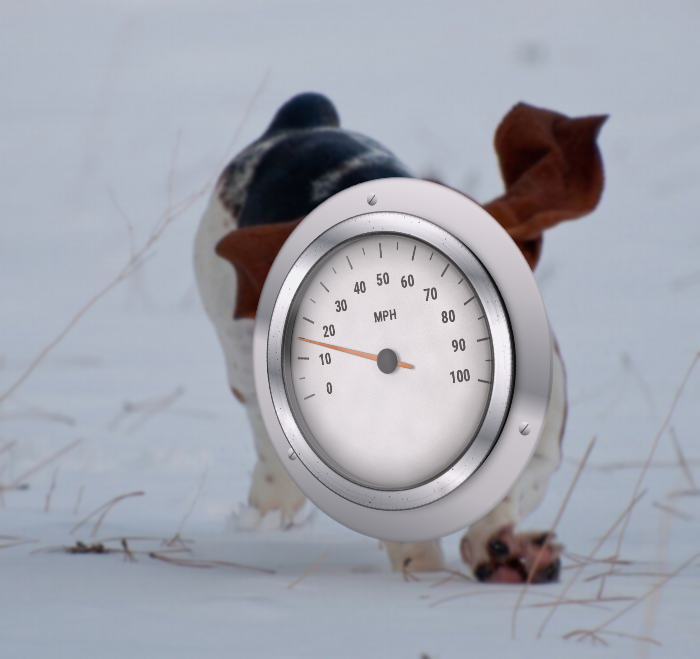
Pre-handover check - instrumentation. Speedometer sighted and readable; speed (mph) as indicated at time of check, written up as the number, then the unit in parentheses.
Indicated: 15 (mph)
